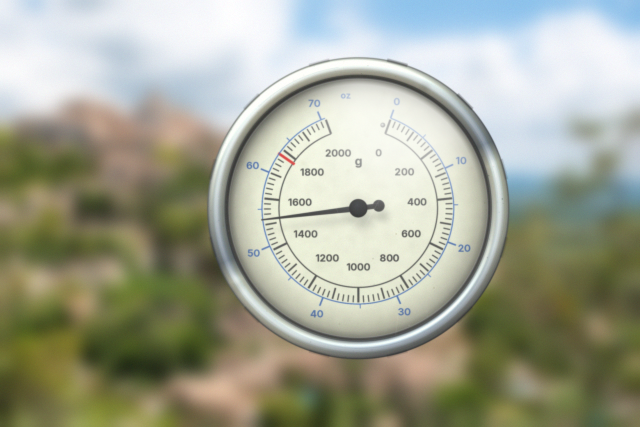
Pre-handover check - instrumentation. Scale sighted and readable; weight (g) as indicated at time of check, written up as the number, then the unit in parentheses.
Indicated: 1520 (g)
